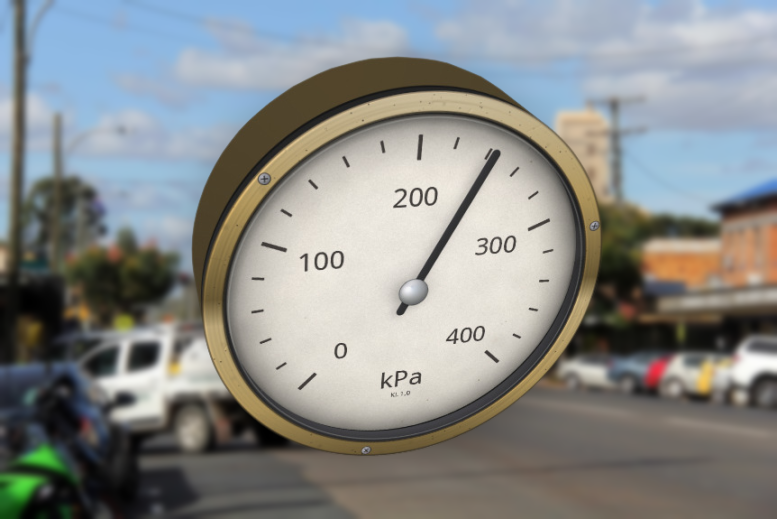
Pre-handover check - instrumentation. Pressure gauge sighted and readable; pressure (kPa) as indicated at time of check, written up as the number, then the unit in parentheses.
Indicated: 240 (kPa)
